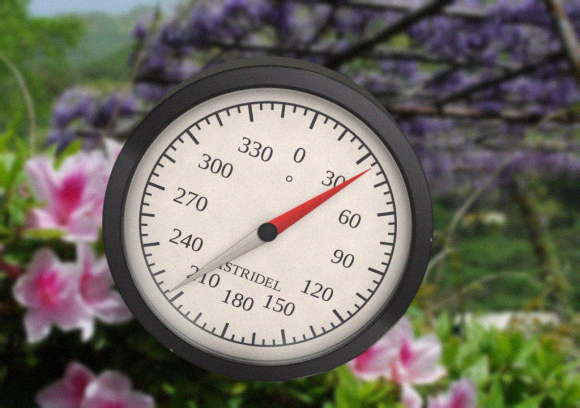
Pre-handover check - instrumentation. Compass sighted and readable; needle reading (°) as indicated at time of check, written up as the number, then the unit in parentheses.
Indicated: 35 (°)
